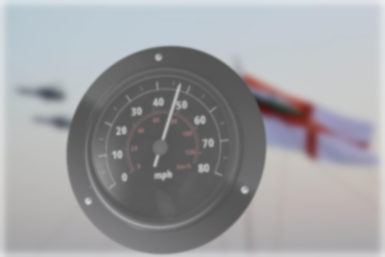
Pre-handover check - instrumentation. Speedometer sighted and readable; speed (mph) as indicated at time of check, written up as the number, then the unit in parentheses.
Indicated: 47.5 (mph)
